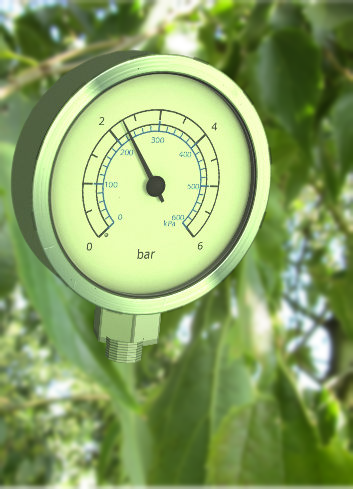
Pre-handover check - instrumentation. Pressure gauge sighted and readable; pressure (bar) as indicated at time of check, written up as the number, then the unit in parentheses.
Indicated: 2.25 (bar)
